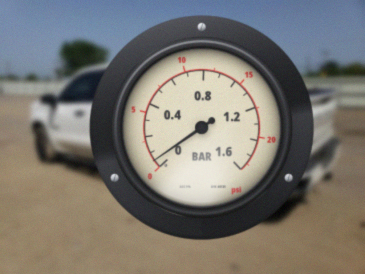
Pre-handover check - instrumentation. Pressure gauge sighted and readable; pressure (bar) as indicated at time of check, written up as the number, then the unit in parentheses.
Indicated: 0.05 (bar)
